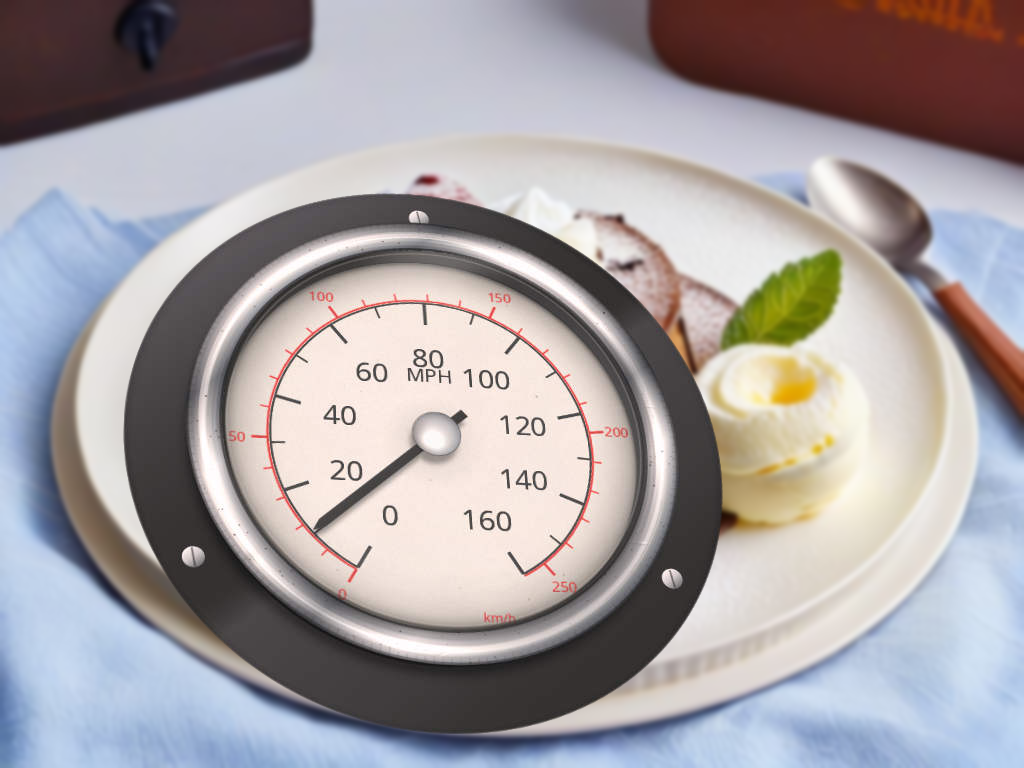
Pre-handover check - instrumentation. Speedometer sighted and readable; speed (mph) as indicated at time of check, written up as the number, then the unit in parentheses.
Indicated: 10 (mph)
